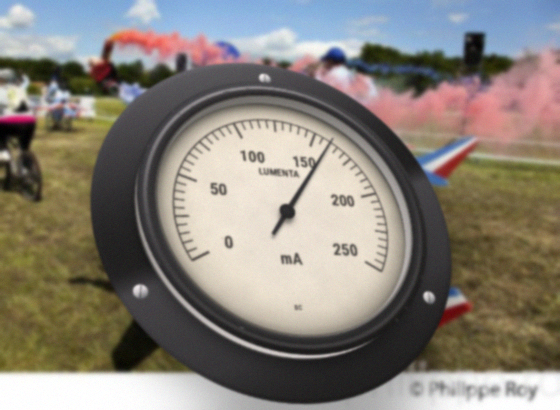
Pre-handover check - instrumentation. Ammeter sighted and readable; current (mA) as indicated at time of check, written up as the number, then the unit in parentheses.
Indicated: 160 (mA)
